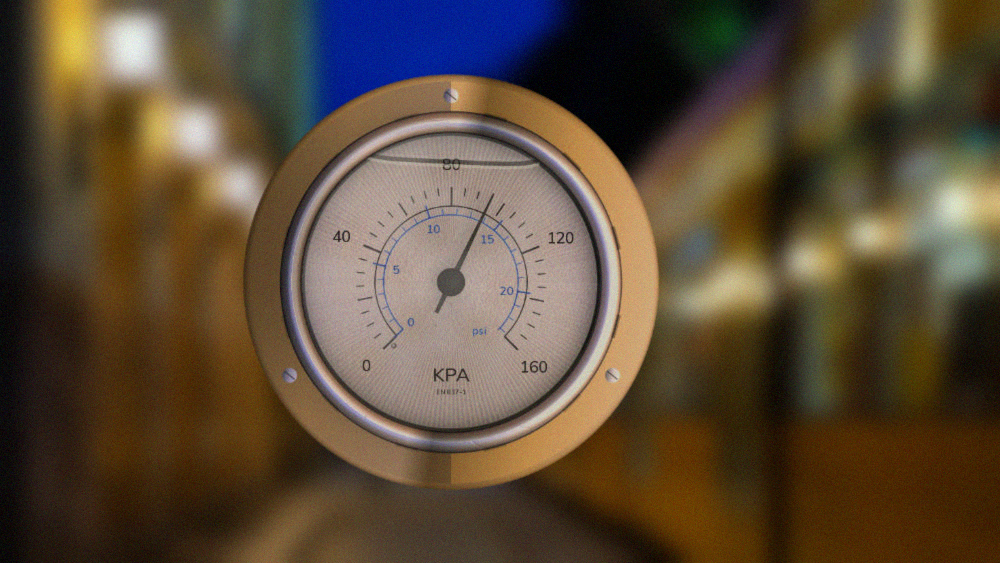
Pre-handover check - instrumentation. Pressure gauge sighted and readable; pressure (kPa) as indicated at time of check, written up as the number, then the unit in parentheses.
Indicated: 95 (kPa)
